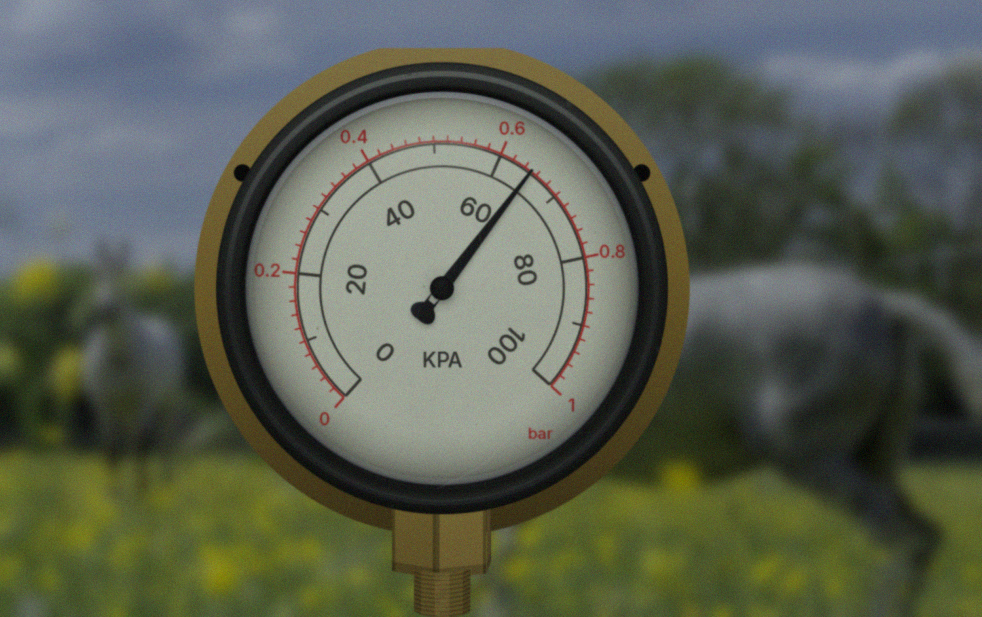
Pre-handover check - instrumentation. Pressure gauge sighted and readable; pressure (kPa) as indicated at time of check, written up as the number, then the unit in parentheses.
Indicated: 65 (kPa)
